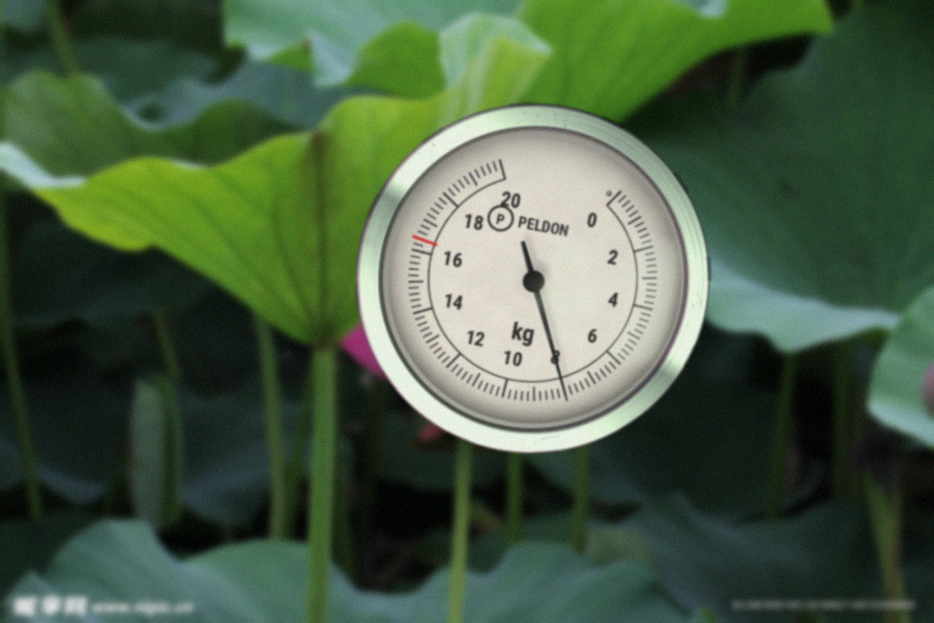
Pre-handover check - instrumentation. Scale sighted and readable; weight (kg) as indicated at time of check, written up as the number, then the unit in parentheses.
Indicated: 8 (kg)
